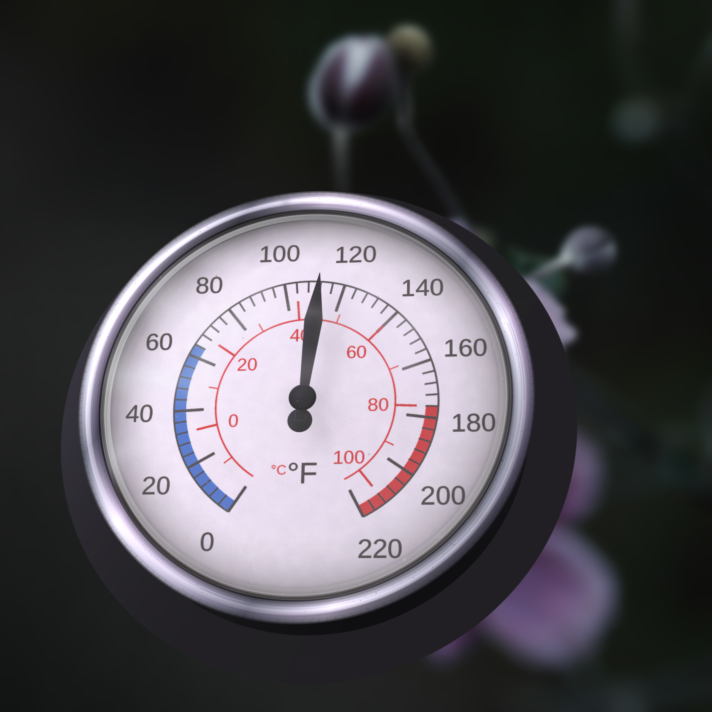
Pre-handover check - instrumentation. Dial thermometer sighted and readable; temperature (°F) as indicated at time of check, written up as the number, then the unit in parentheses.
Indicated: 112 (°F)
